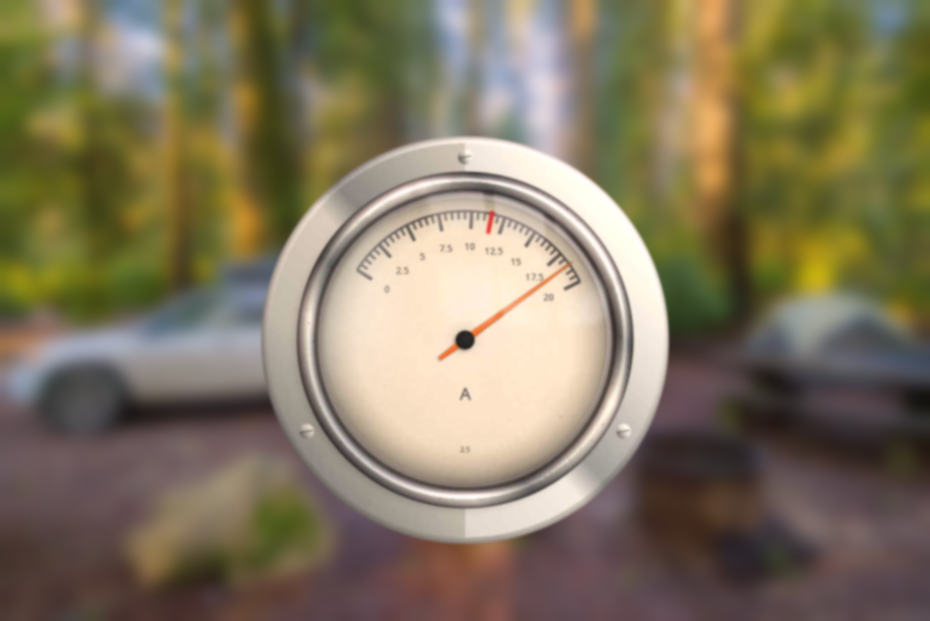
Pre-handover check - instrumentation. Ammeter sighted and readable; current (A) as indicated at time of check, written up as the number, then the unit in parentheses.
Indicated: 18.5 (A)
